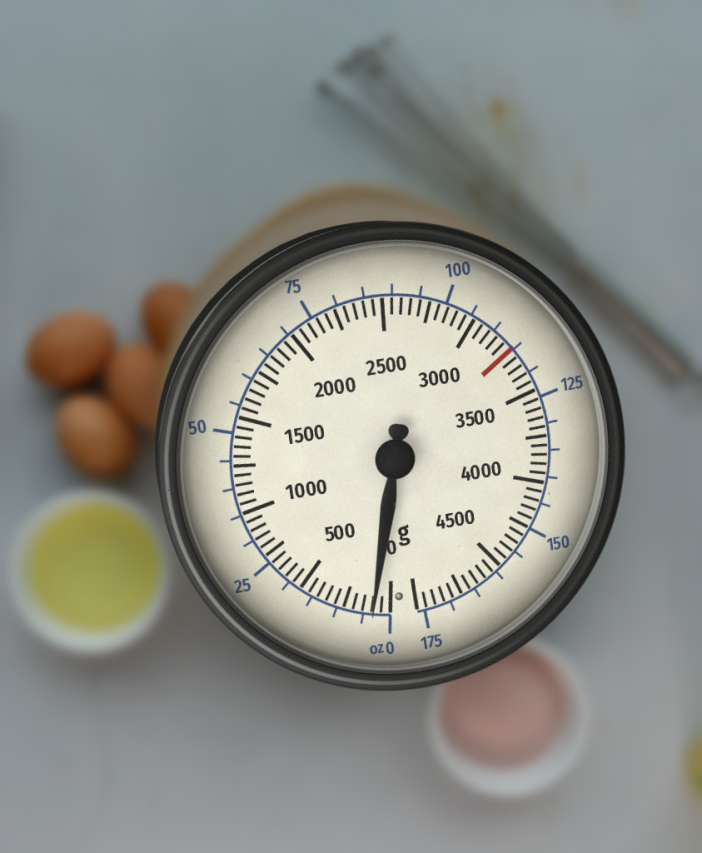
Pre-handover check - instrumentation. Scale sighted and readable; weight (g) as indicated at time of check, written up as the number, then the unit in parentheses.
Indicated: 100 (g)
